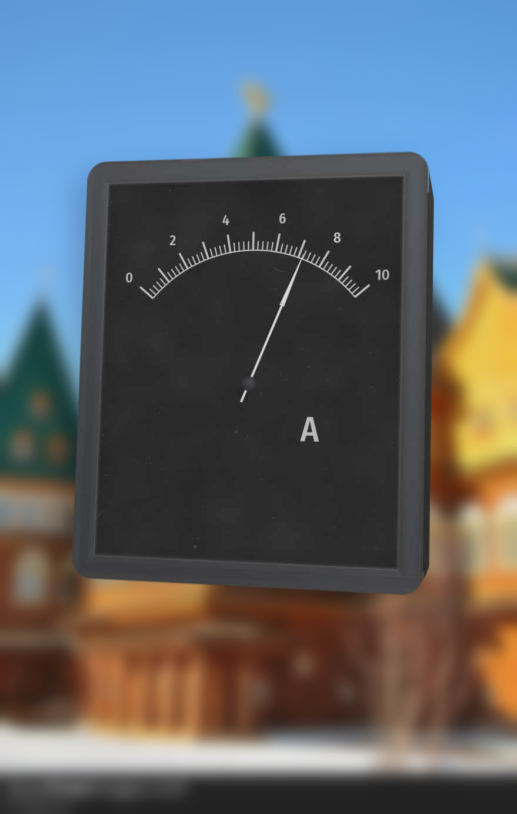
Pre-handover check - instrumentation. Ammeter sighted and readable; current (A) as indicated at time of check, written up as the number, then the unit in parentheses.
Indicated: 7.2 (A)
